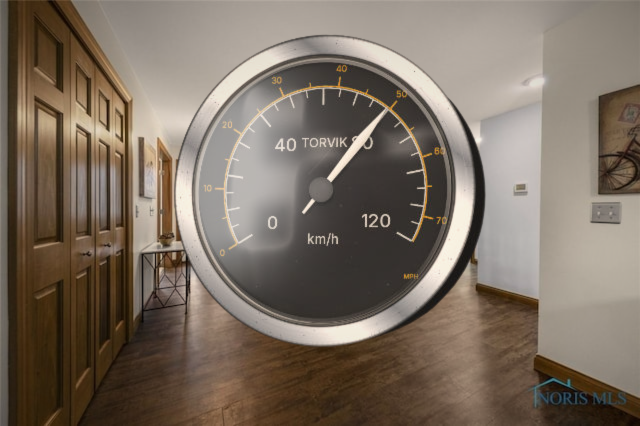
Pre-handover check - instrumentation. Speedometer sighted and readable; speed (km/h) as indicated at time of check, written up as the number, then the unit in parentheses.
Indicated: 80 (km/h)
